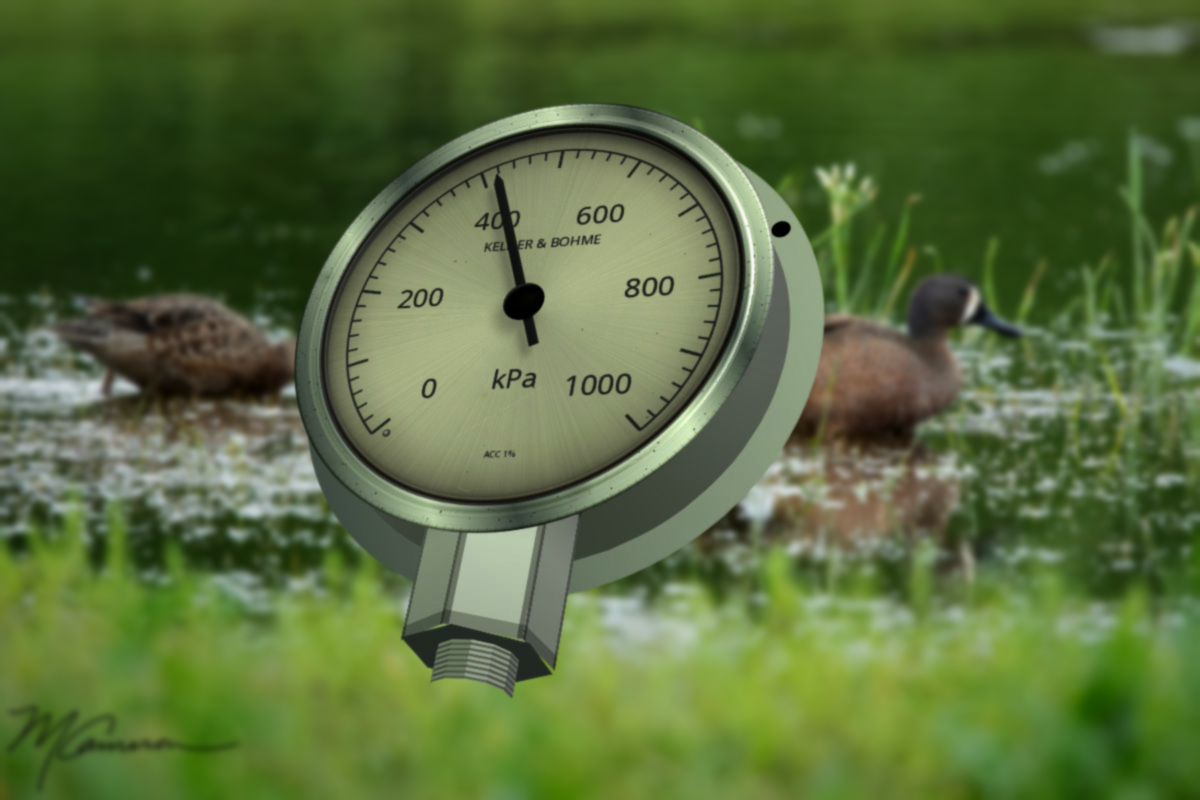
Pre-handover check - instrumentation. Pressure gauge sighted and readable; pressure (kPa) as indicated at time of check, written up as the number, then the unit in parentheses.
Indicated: 420 (kPa)
